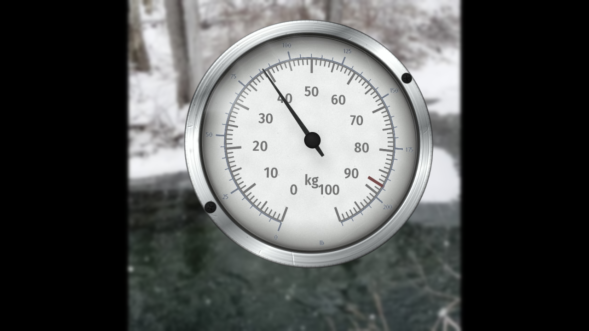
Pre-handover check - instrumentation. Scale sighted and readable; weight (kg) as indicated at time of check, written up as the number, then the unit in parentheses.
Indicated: 39 (kg)
